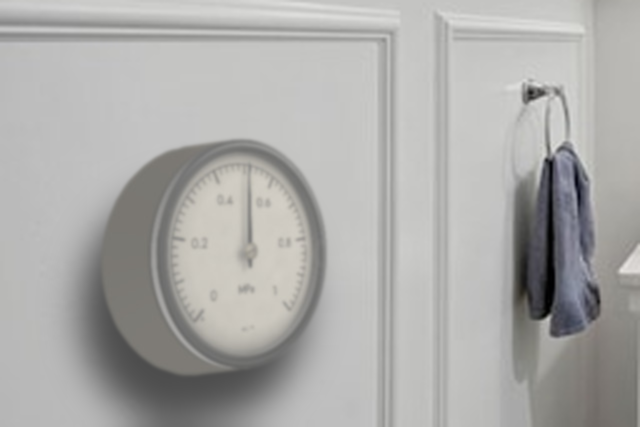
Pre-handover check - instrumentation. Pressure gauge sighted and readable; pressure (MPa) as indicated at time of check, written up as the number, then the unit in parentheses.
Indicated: 0.5 (MPa)
